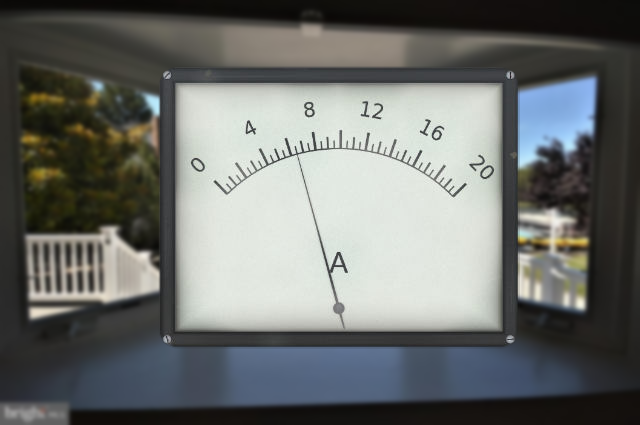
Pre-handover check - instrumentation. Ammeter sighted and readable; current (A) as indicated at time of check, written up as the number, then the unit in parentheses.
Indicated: 6.5 (A)
